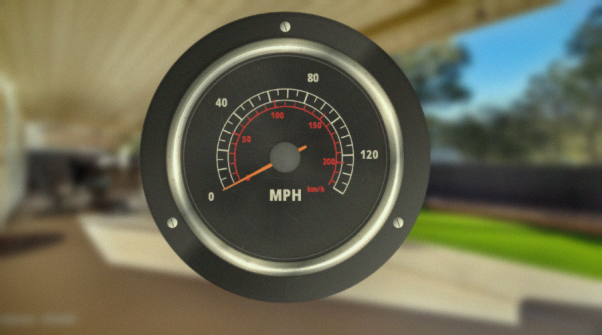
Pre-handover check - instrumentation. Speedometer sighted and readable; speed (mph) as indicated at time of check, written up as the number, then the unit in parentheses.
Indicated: 0 (mph)
